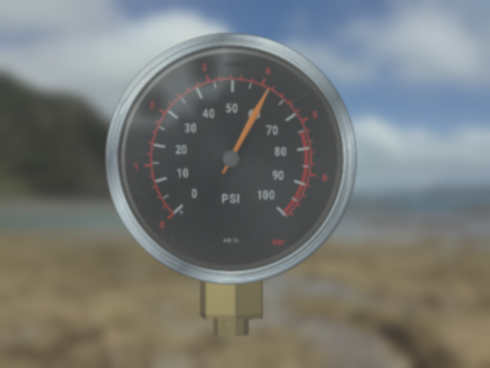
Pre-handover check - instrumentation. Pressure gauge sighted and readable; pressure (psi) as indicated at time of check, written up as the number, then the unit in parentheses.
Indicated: 60 (psi)
